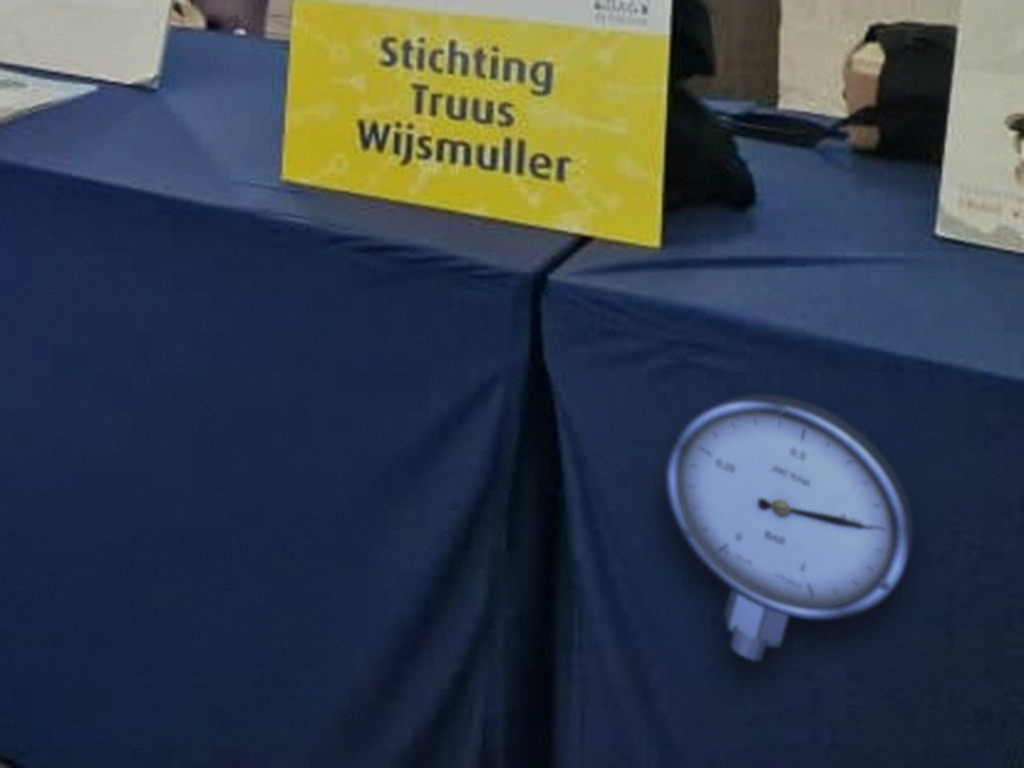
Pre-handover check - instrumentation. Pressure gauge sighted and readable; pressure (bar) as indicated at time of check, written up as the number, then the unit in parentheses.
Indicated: 0.75 (bar)
